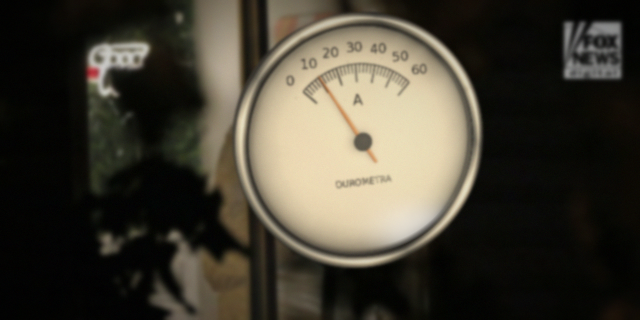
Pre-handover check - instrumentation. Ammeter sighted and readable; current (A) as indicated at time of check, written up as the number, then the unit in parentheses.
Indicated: 10 (A)
